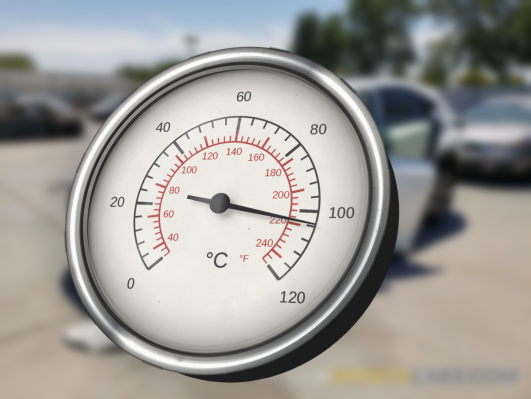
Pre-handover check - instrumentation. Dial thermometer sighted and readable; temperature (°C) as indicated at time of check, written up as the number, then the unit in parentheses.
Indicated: 104 (°C)
